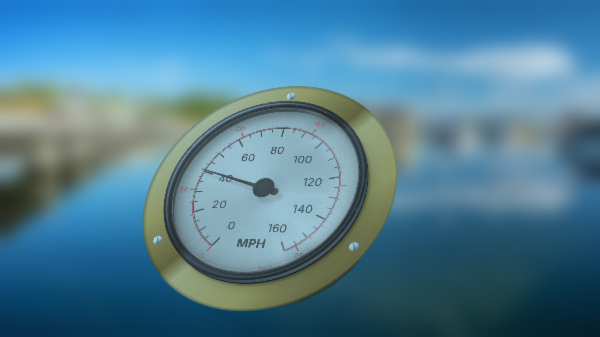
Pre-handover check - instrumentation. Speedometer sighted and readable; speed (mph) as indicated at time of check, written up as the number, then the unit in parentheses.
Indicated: 40 (mph)
